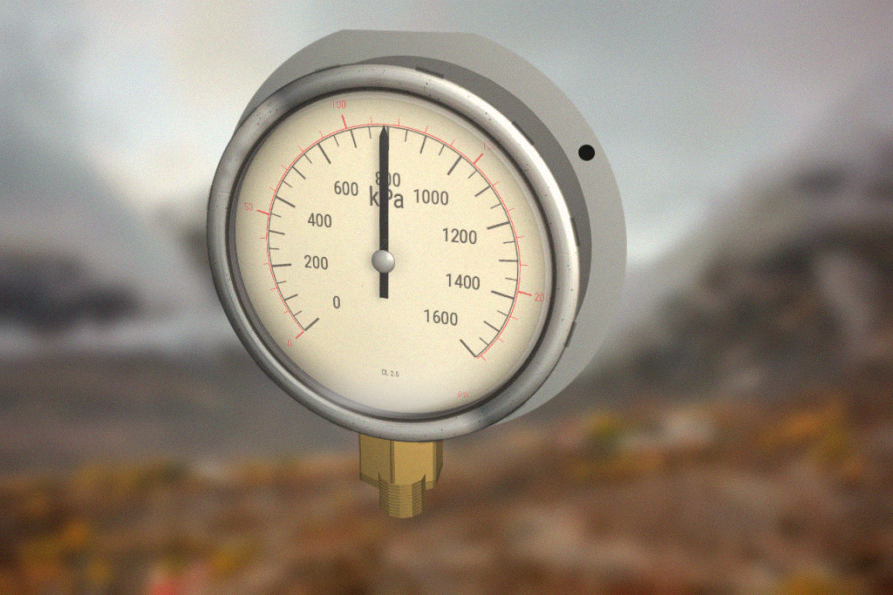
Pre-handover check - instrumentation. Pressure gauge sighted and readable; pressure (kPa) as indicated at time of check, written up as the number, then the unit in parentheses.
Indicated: 800 (kPa)
